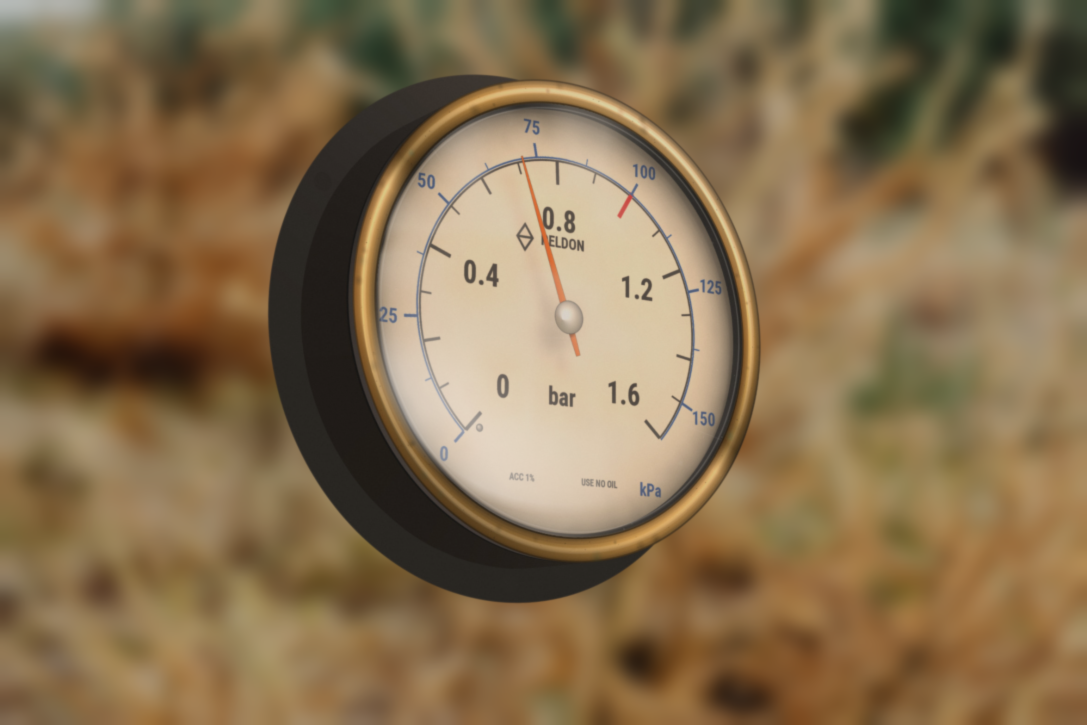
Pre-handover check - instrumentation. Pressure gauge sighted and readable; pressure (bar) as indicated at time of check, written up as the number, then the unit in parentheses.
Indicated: 0.7 (bar)
